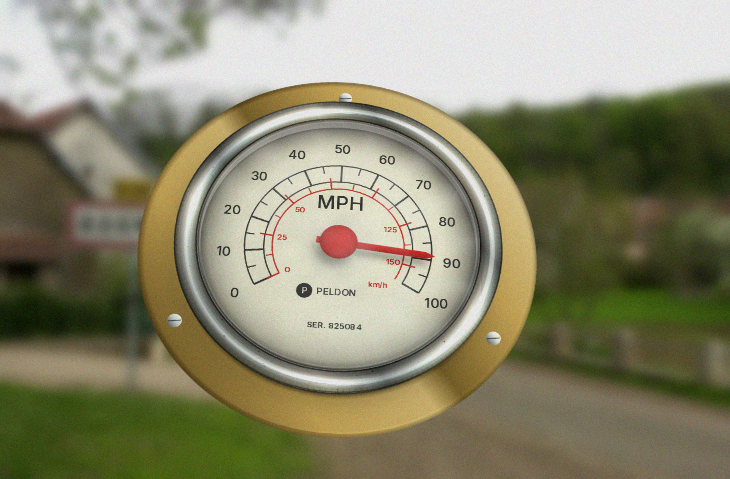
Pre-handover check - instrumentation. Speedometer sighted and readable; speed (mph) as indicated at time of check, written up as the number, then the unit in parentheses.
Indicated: 90 (mph)
